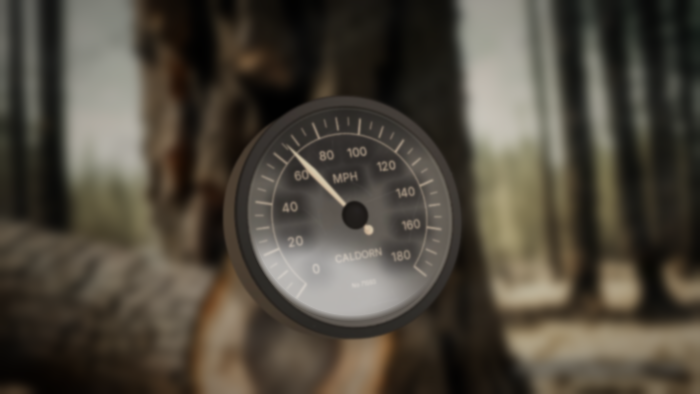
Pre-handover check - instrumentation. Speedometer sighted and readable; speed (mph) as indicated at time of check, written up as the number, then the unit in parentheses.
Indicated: 65 (mph)
